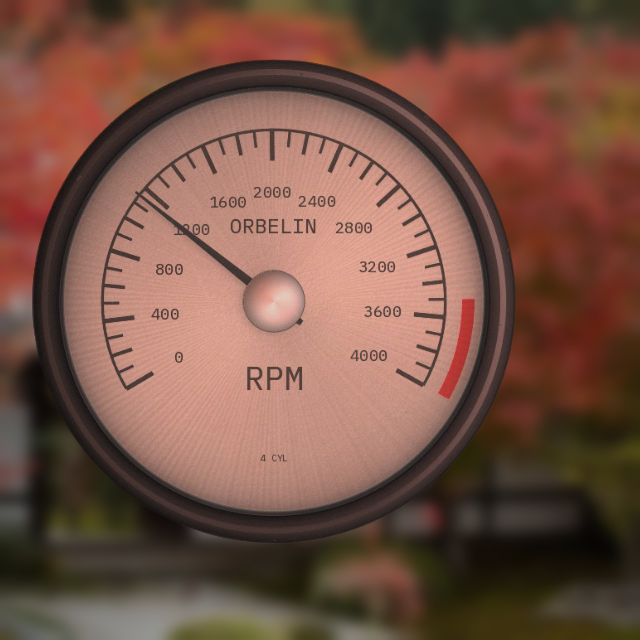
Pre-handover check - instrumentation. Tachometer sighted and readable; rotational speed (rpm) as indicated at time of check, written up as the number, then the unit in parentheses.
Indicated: 1150 (rpm)
